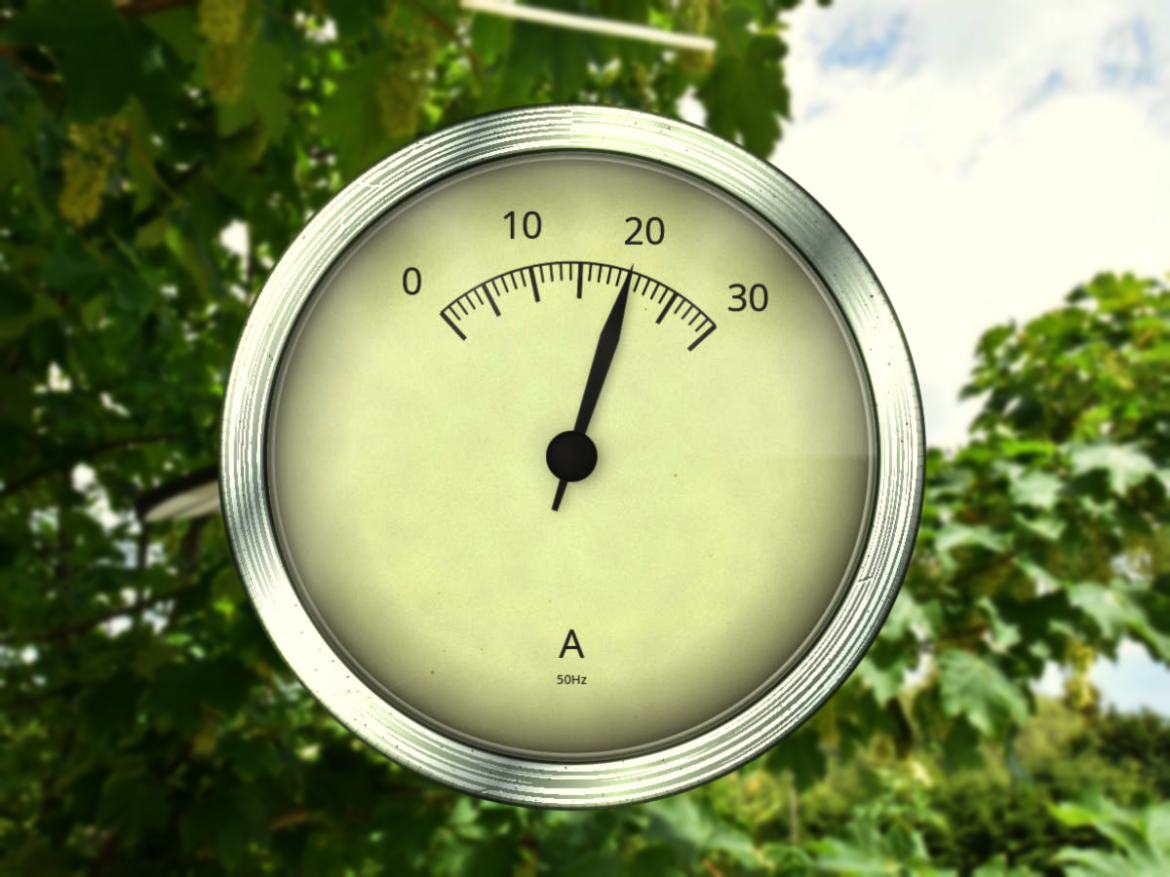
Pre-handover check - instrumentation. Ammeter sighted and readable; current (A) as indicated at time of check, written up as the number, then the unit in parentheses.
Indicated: 20 (A)
